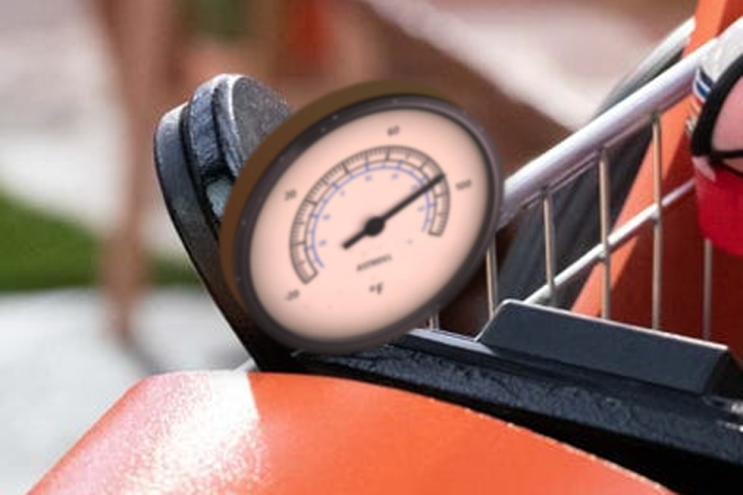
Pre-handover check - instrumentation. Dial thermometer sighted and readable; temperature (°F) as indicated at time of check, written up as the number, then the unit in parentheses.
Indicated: 90 (°F)
